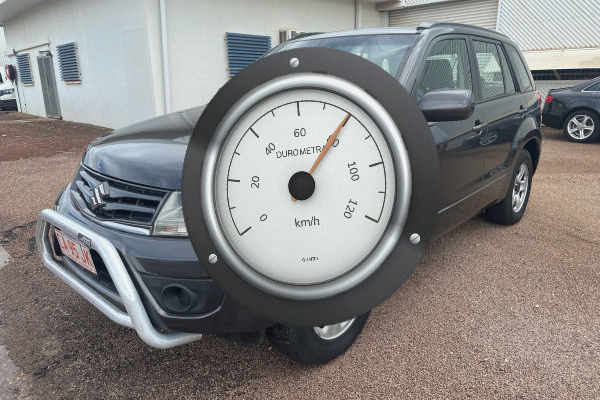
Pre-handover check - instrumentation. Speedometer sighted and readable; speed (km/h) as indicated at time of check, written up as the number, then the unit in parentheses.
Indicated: 80 (km/h)
